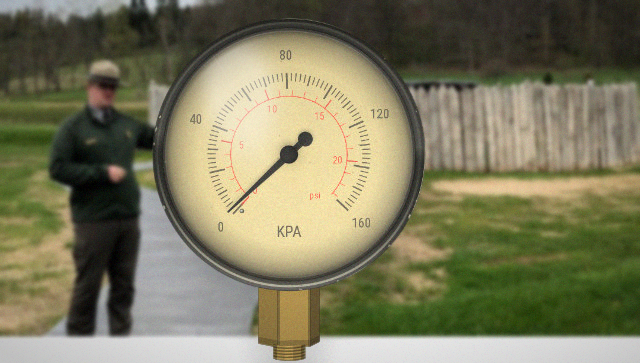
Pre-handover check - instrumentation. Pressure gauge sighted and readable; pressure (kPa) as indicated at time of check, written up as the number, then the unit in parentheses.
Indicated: 2 (kPa)
